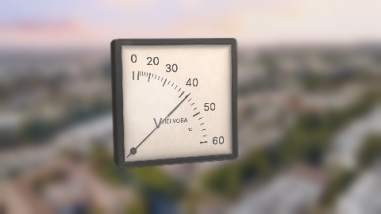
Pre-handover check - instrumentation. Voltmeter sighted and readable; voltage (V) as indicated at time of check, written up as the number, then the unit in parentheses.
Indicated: 42 (V)
